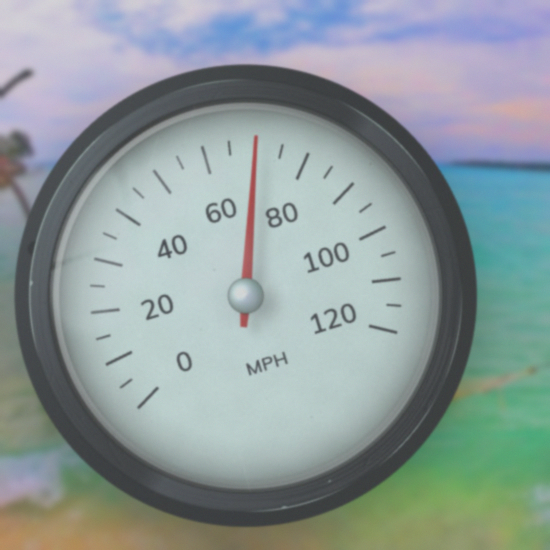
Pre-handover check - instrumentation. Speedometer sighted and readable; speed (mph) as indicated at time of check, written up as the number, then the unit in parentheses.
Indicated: 70 (mph)
